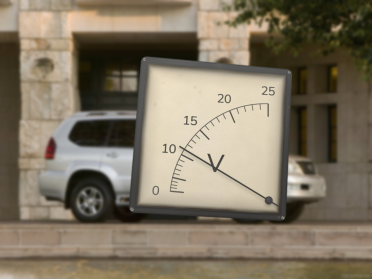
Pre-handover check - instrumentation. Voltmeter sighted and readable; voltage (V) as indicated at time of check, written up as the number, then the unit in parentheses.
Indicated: 11 (V)
